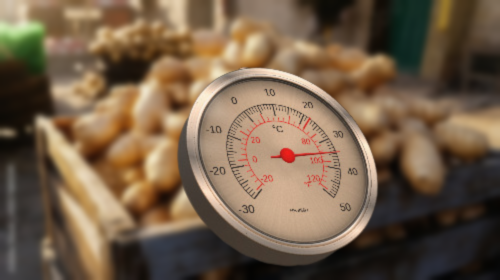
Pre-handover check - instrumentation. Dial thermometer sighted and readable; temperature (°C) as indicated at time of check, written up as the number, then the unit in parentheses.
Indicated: 35 (°C)
